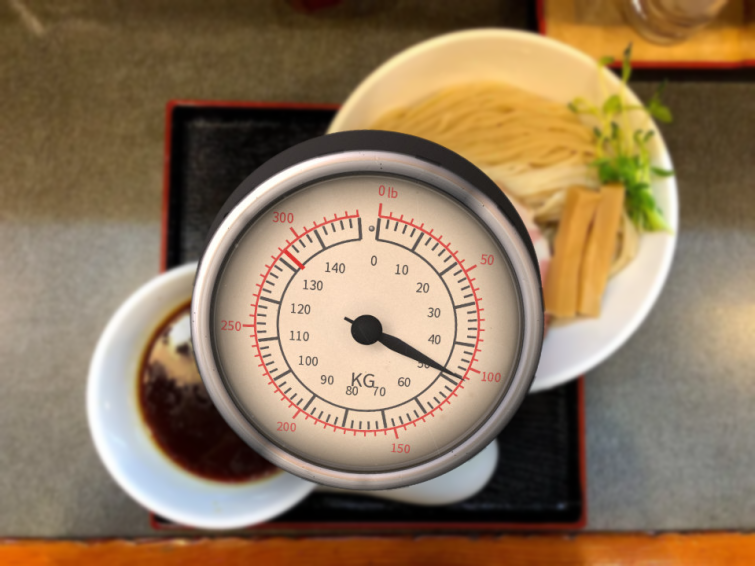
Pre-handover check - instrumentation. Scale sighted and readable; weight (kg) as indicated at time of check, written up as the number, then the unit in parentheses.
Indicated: 48 (kg)
